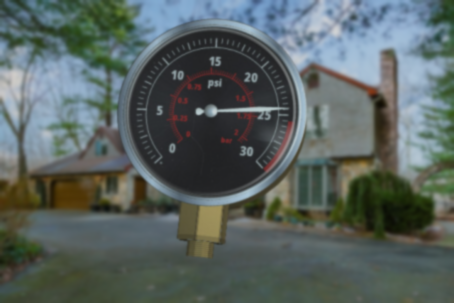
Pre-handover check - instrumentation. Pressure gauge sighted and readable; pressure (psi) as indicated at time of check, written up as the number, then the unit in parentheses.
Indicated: 24.5 (psi)
